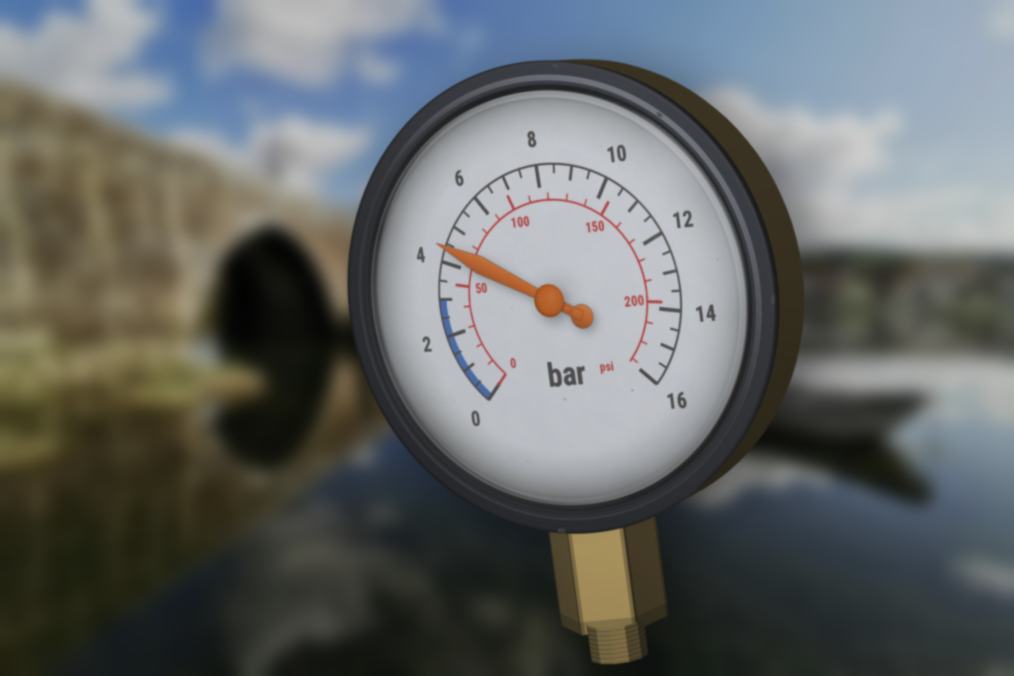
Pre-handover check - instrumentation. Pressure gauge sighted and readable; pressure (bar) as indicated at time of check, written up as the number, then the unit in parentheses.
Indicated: 4.5 (bar)
